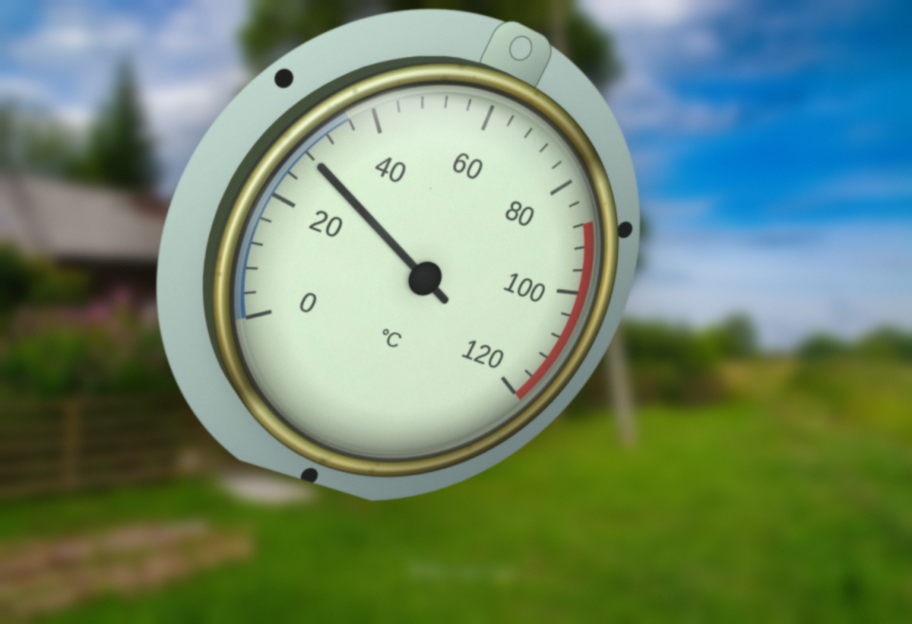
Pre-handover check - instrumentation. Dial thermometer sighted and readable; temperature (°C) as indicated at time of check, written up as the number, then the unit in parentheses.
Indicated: 28 (°C)
